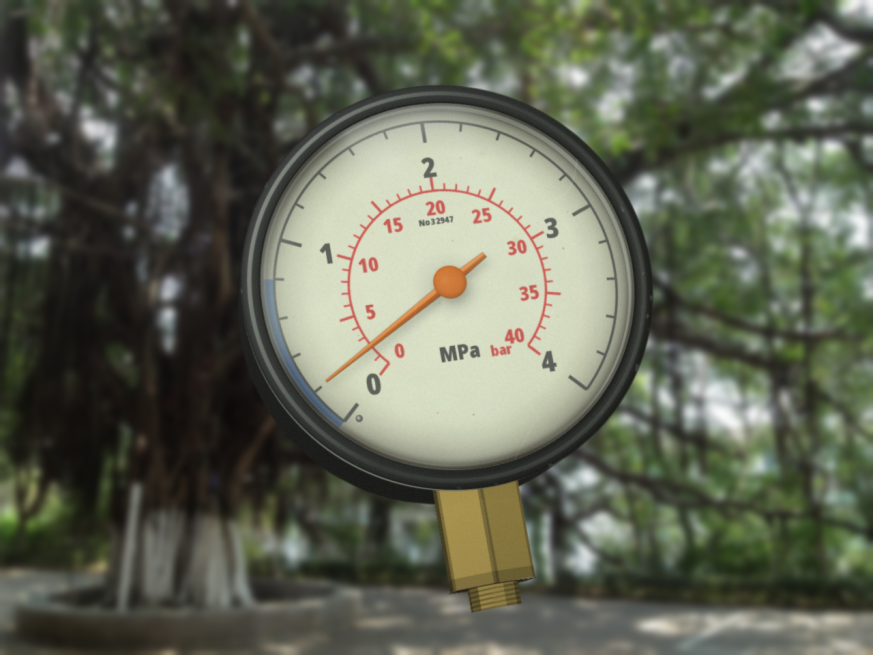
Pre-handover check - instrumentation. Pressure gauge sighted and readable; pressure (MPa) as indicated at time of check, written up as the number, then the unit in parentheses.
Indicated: 0.2 (MPa)
